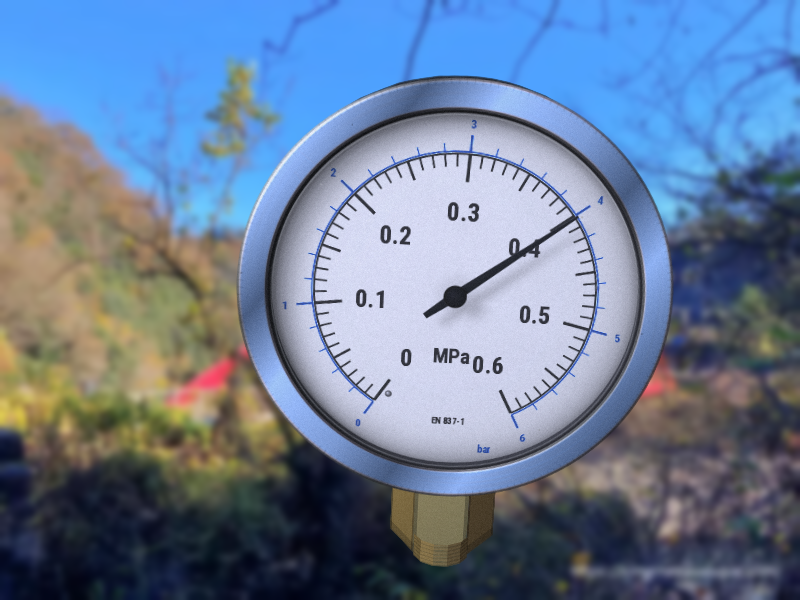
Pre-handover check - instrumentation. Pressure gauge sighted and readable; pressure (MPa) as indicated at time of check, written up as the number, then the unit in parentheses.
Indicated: 0.4 (MPa)
